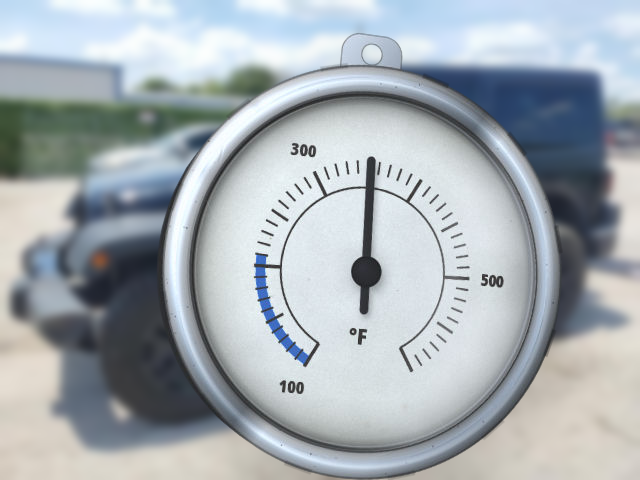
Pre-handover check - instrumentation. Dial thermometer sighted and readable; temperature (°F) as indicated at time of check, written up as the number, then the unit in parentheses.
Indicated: 350 (°F)
